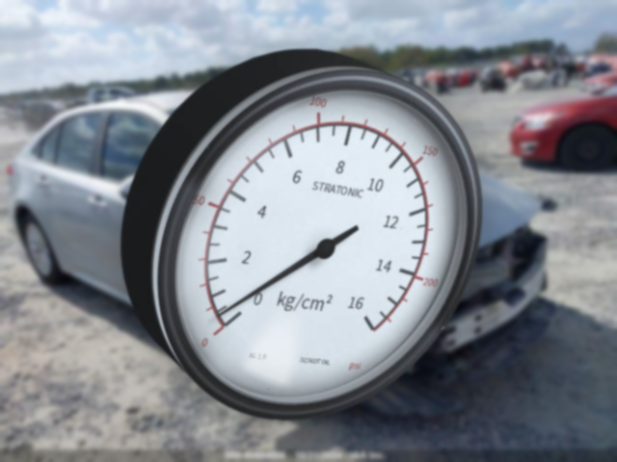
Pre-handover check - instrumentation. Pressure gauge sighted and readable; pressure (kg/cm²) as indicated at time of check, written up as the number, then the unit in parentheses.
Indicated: 0.5 (kg/cm²)
